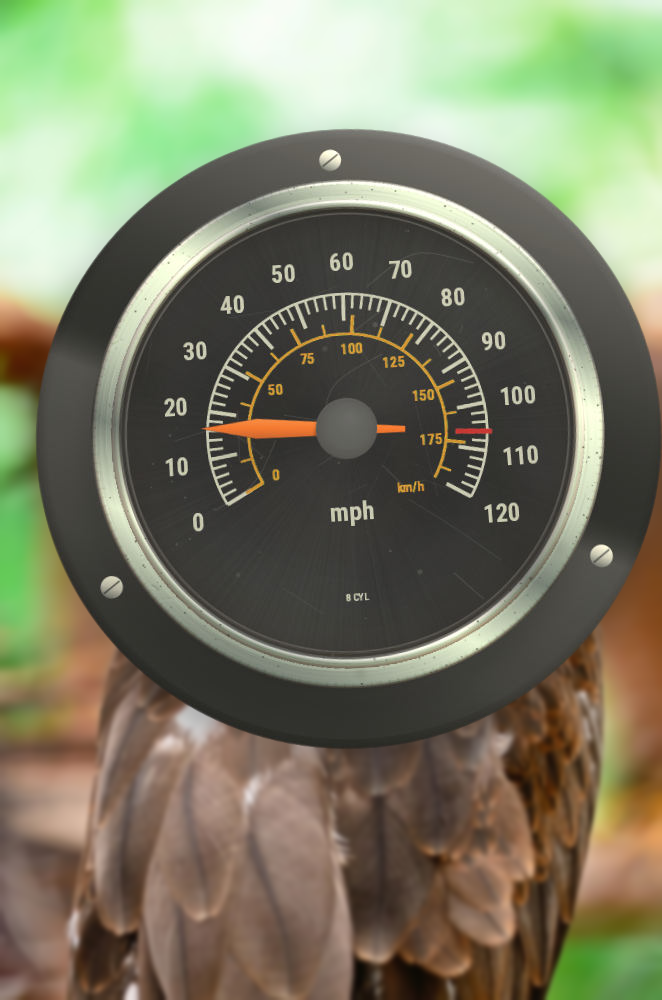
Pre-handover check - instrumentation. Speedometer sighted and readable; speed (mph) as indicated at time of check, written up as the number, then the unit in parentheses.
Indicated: 16 (mph)
